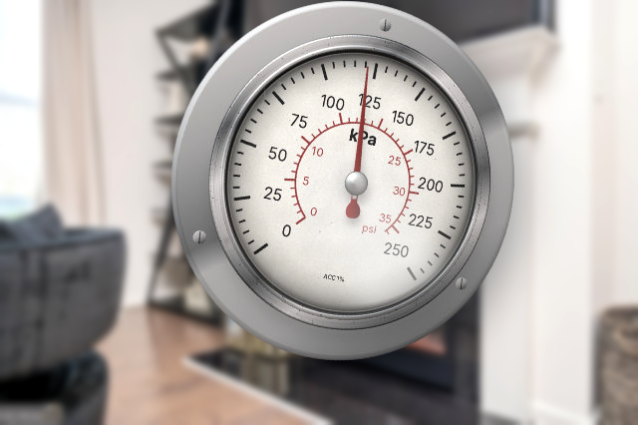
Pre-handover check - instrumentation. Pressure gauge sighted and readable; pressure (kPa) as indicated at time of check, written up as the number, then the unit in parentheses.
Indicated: 120 (kPa)
